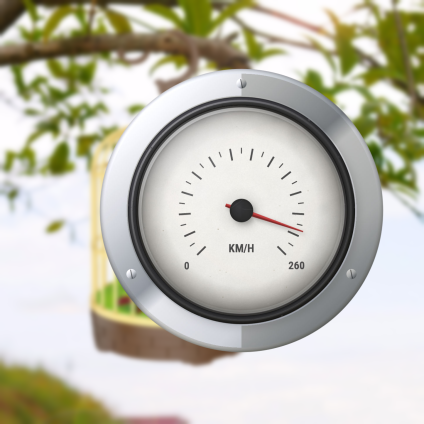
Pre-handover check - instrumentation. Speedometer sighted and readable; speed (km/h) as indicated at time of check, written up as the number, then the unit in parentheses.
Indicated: 235 (km/h)
